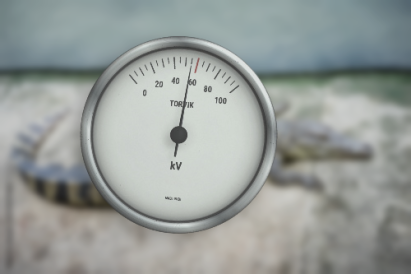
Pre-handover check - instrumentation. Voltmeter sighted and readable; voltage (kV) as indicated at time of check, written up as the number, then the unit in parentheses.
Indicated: 55 (kV)
